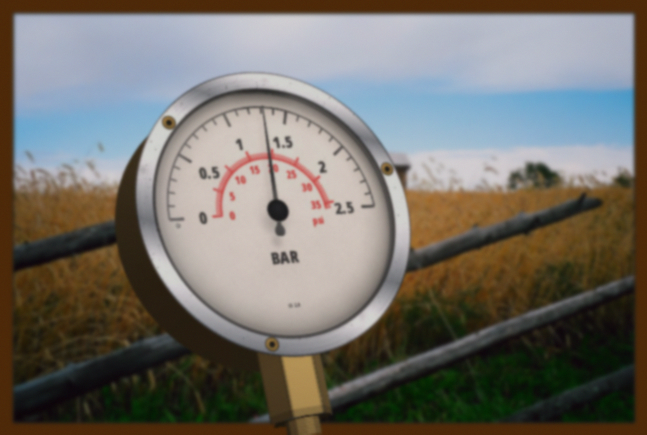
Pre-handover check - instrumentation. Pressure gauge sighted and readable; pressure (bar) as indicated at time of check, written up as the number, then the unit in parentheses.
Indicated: 1.3 (bar)
